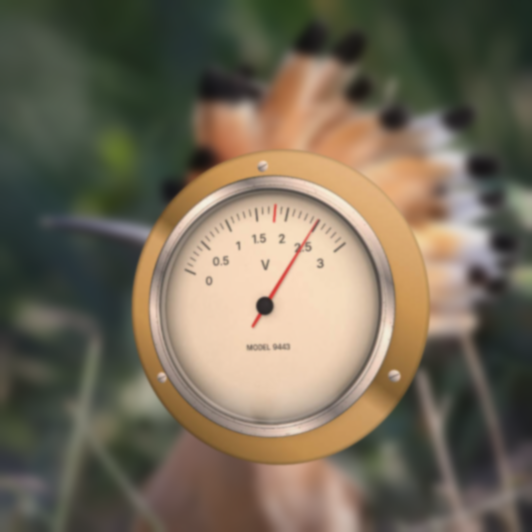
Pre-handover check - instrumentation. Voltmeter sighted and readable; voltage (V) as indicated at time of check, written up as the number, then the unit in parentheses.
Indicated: 2.5 (V)
